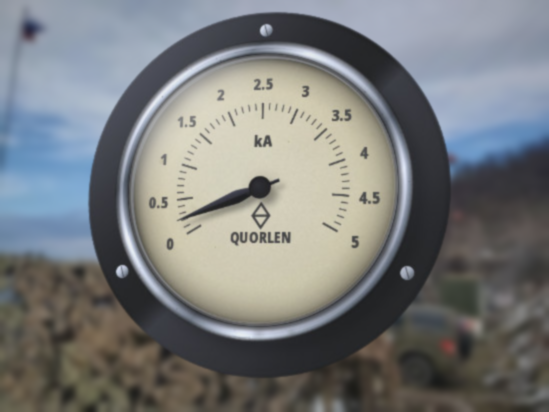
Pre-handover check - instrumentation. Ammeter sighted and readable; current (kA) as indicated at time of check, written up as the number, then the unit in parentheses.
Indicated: 0.2 (kA)
